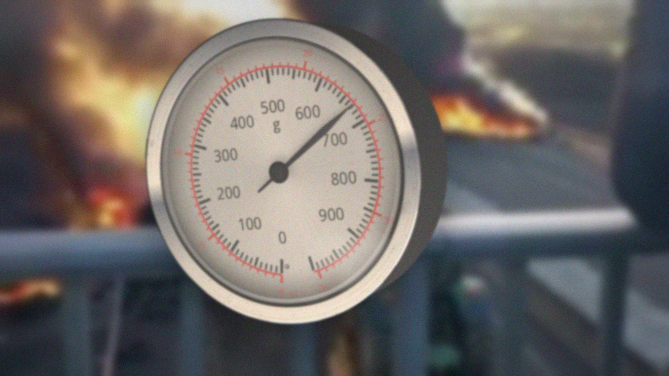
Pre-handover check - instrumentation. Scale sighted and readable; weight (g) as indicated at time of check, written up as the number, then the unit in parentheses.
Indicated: 670 (g)
